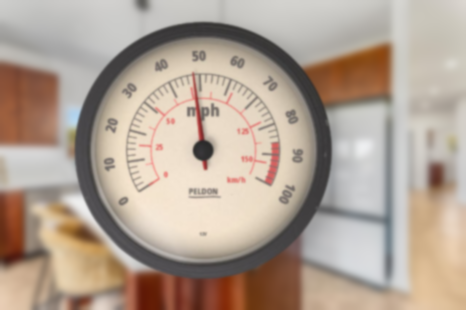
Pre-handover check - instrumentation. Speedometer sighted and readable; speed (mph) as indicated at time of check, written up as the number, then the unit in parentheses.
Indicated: 48 (mph)
